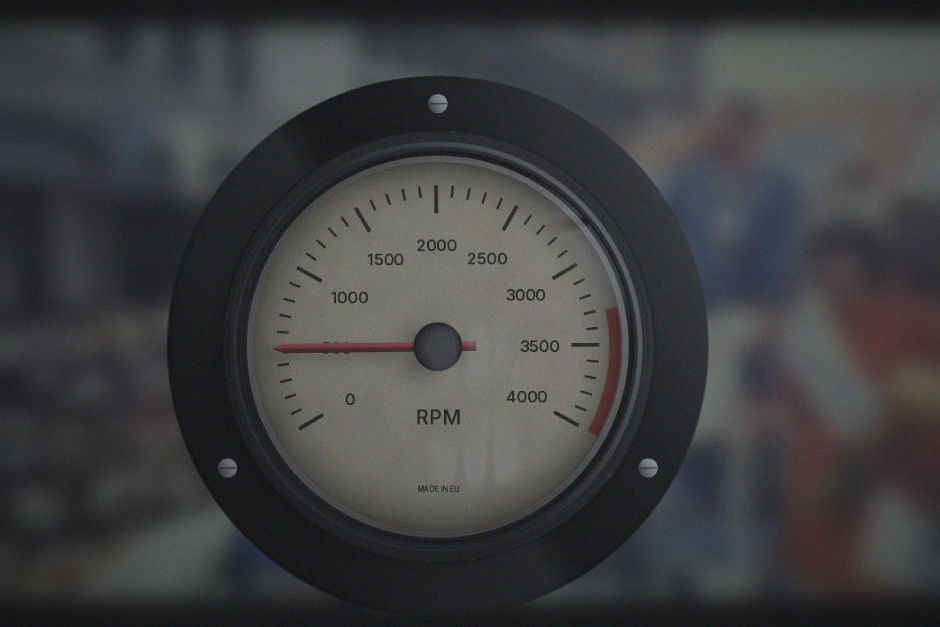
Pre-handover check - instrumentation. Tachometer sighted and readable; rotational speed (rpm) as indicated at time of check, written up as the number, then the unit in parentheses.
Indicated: 500 (rpm)
